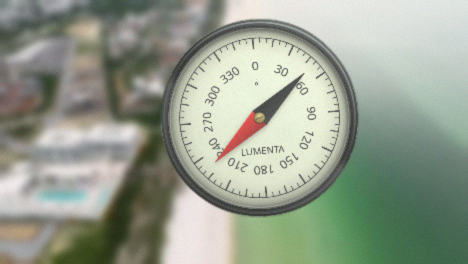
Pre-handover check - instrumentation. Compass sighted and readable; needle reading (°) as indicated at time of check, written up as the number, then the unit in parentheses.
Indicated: 230 (°)
